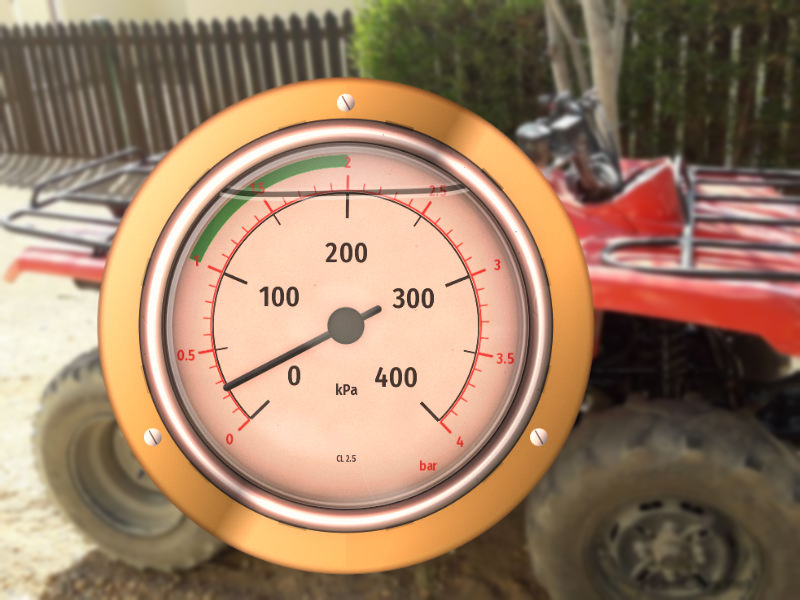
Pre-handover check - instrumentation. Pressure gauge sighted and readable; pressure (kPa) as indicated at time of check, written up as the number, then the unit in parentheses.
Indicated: 25 (kPa)
